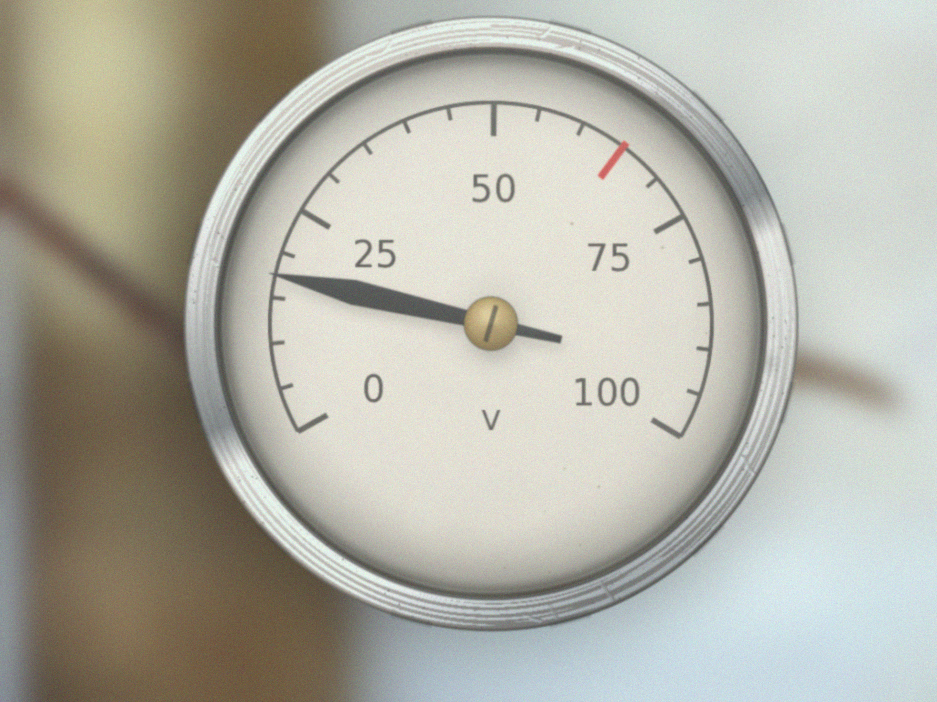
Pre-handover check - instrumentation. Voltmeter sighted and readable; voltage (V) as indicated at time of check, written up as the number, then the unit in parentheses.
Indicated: 17.5 (V)
